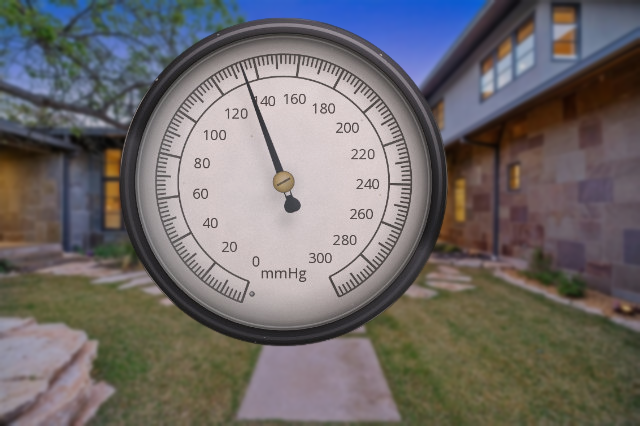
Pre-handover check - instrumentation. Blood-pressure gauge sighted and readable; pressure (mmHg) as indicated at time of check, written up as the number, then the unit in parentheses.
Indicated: 134 (mmHg)
